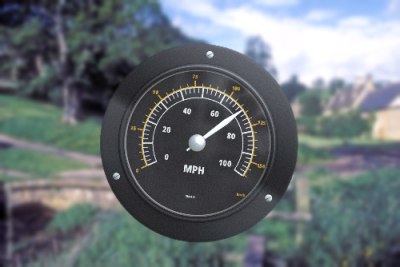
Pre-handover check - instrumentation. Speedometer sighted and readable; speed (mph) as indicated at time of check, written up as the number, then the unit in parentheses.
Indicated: 70 (mph)
